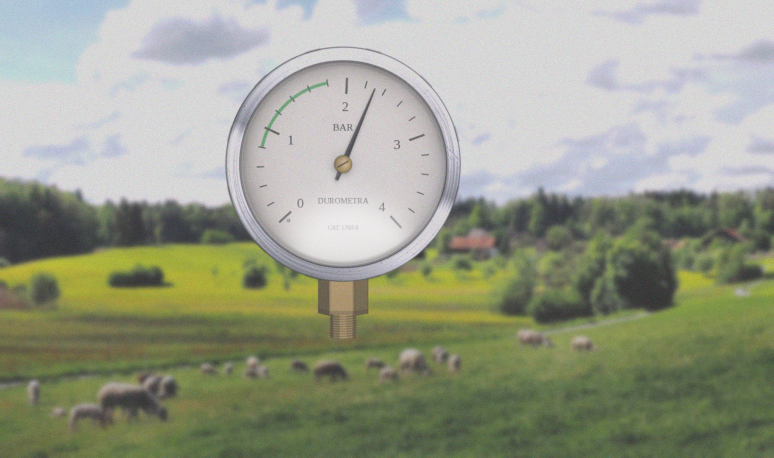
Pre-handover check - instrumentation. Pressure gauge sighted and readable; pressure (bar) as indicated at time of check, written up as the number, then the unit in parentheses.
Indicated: 2.3 (bar)
